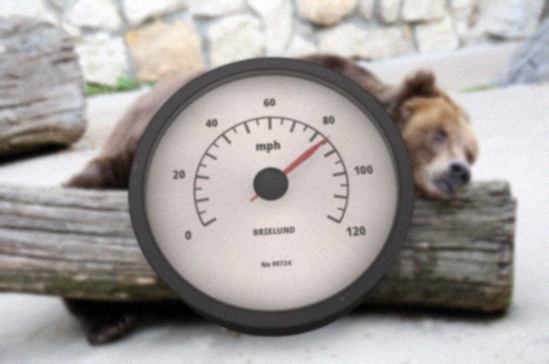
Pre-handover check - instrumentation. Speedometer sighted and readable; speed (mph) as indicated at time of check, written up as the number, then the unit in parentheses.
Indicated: 85 (mph)
